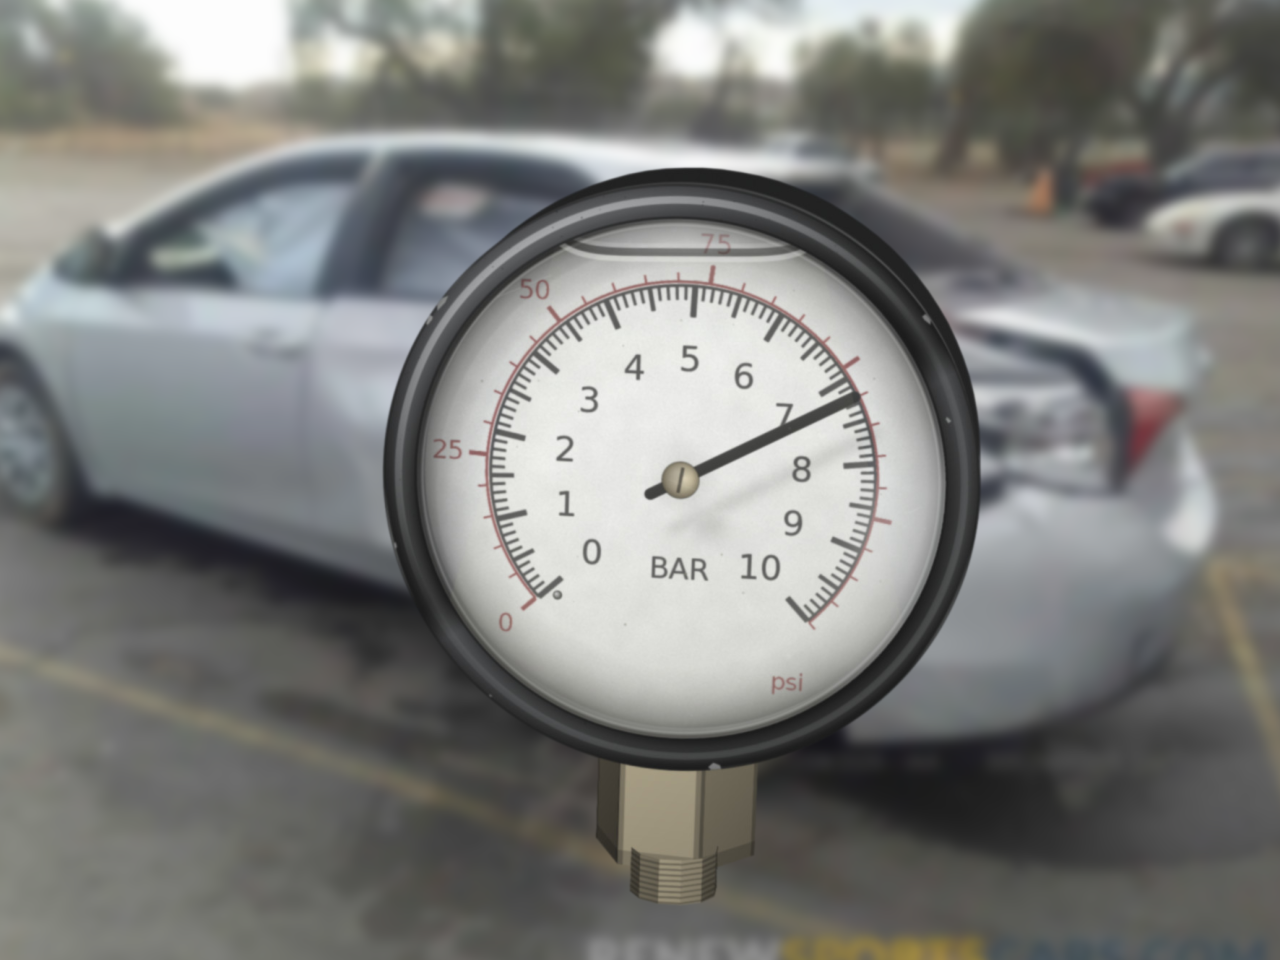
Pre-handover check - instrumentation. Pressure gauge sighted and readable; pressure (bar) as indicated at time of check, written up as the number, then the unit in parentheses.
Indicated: 7.2 (bar)
